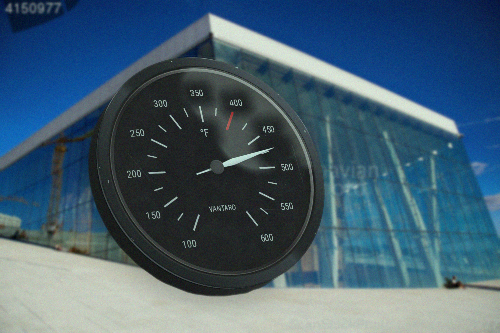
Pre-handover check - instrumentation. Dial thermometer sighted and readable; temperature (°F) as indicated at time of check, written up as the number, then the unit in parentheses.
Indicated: 475 (°F)
